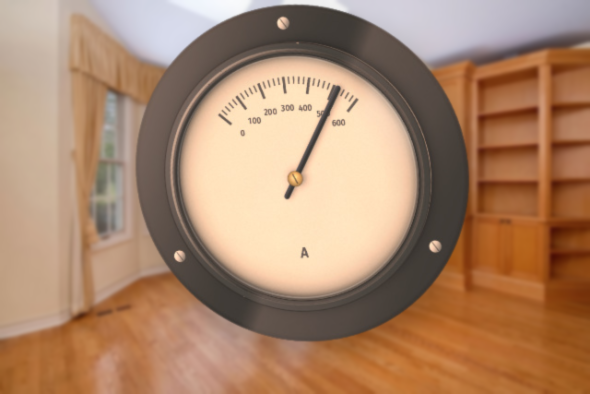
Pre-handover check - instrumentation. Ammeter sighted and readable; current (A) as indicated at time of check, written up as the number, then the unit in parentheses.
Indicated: 520 (A)
